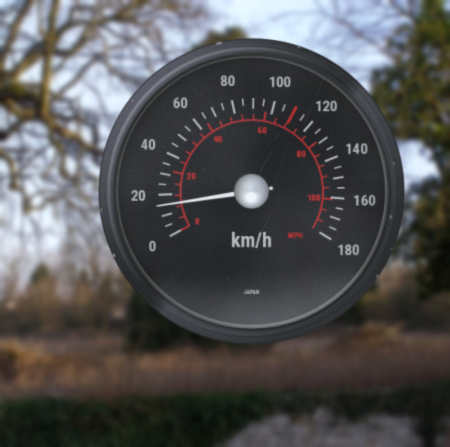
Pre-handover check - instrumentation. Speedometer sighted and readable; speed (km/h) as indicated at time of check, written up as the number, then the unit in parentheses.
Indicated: 15 (km/h)
